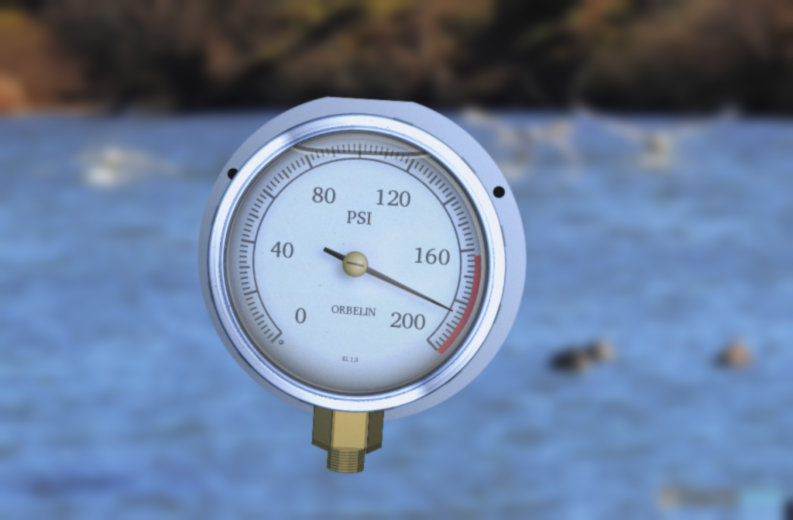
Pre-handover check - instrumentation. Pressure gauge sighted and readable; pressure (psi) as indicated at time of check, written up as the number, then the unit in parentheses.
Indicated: 184 (psi)
